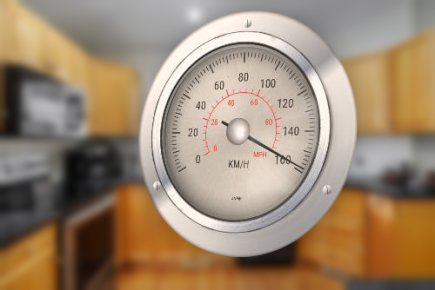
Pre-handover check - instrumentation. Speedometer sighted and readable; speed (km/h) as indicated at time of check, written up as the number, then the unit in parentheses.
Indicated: 158 (km/h)
